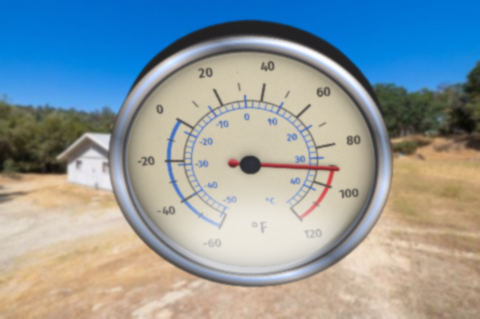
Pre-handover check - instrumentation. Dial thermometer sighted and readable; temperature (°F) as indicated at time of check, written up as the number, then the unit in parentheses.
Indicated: 90 (°F)
